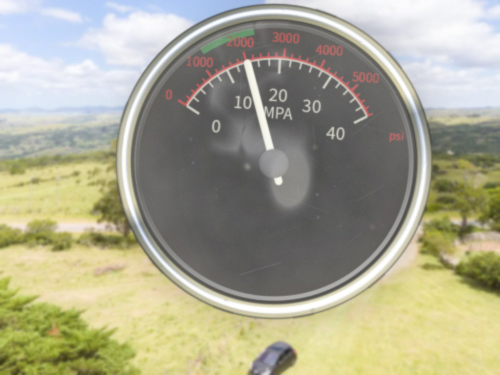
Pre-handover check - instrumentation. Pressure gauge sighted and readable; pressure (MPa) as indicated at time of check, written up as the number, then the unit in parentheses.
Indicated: 14 (MPa)
